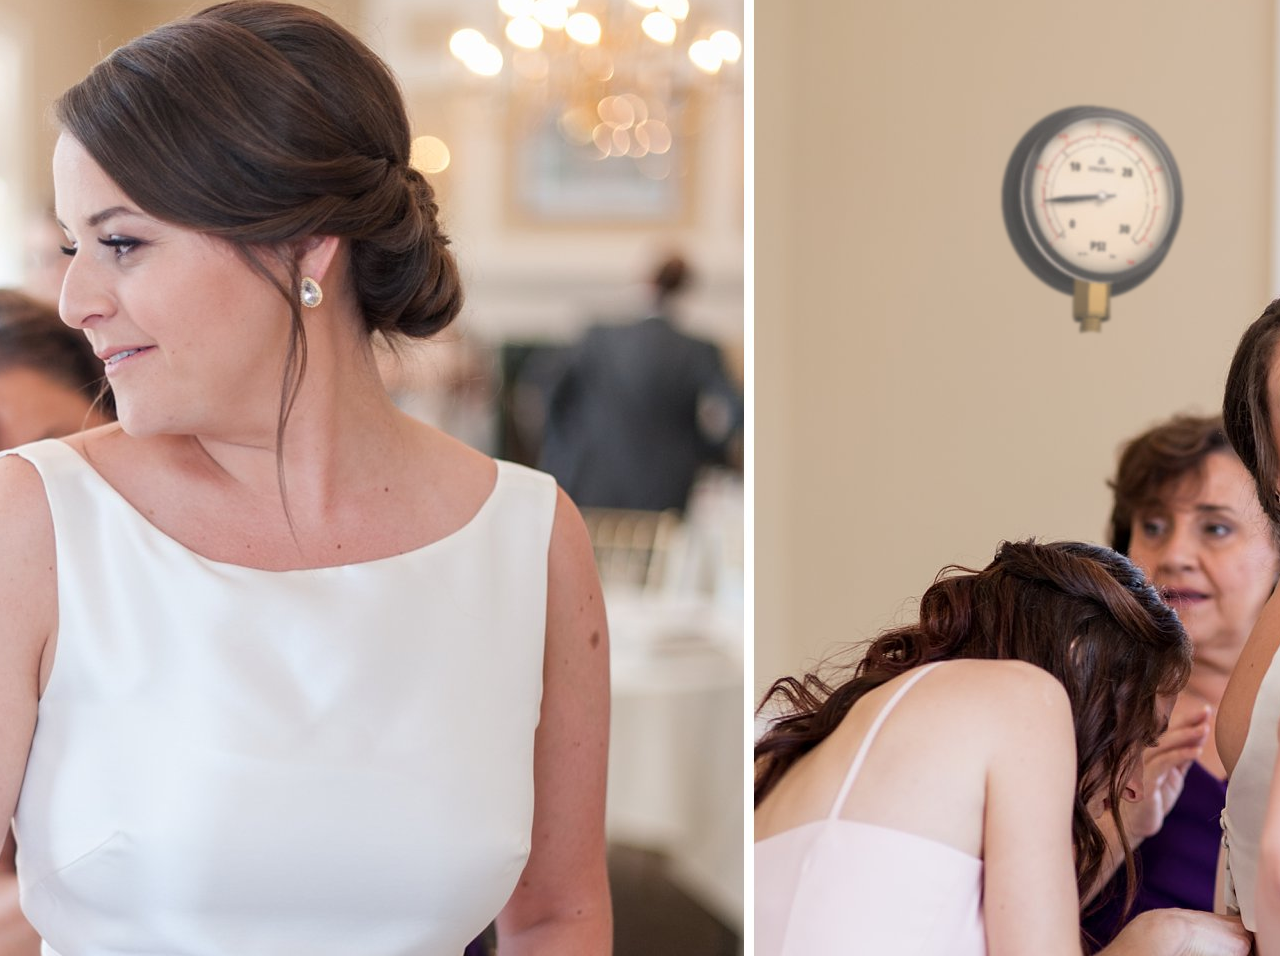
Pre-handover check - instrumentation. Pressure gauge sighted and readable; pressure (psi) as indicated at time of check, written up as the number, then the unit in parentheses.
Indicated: 4 (psi)
